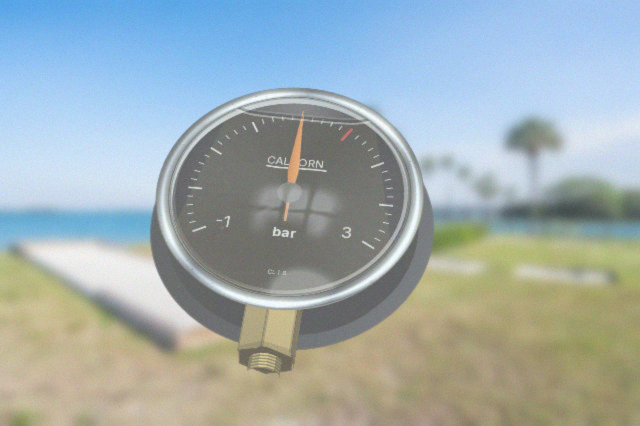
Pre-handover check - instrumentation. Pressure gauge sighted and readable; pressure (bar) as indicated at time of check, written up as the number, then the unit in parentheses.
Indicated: 1 (bar)
